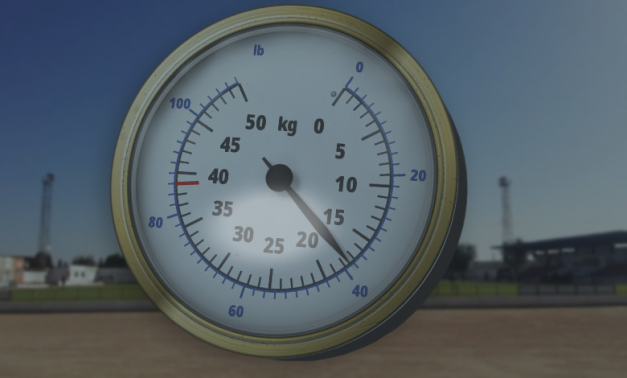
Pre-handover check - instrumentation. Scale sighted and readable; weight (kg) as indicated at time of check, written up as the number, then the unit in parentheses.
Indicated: 17.5 (kg)
